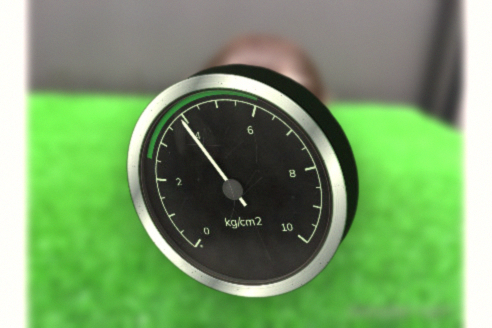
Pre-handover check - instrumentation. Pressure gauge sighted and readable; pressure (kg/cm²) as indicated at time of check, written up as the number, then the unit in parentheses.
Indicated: 4 (kg/cm²)
